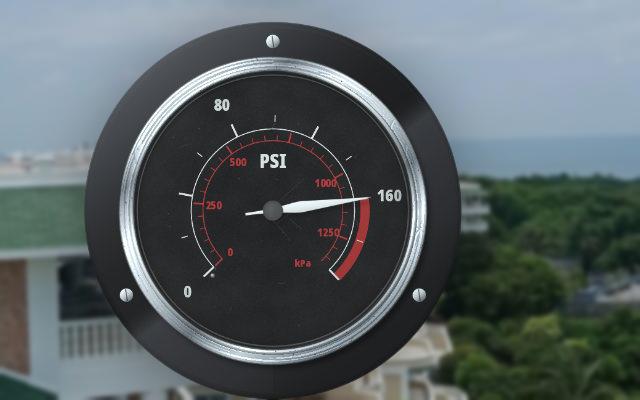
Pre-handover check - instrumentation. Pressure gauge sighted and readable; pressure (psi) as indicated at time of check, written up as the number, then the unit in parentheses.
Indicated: 160 (psi)
